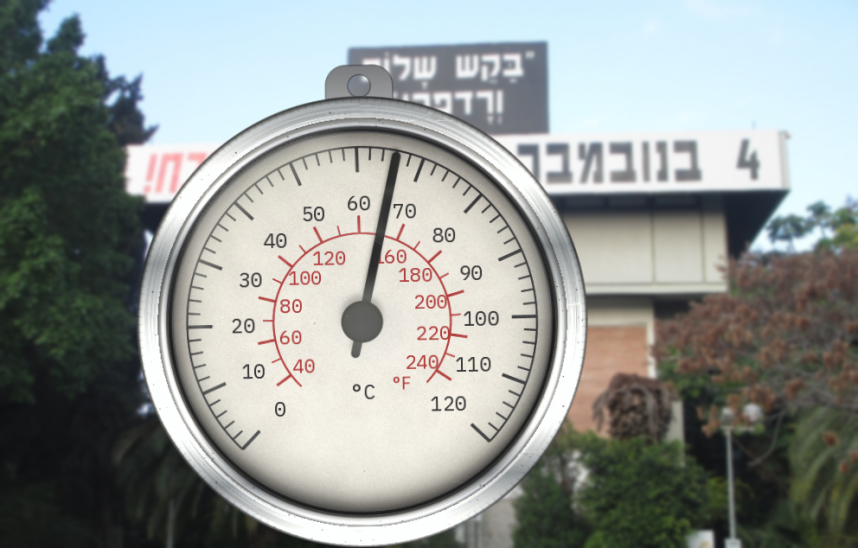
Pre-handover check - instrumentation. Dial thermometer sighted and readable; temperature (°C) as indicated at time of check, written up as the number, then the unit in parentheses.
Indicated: 66 (°C)
